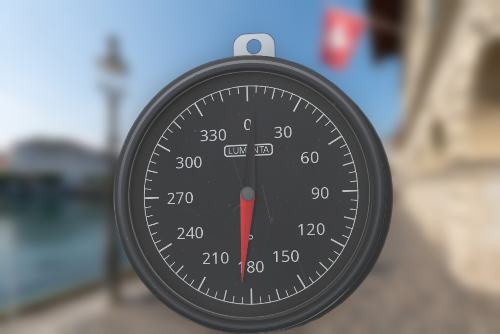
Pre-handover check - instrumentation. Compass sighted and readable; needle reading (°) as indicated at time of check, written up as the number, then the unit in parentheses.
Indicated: 185 (°)
